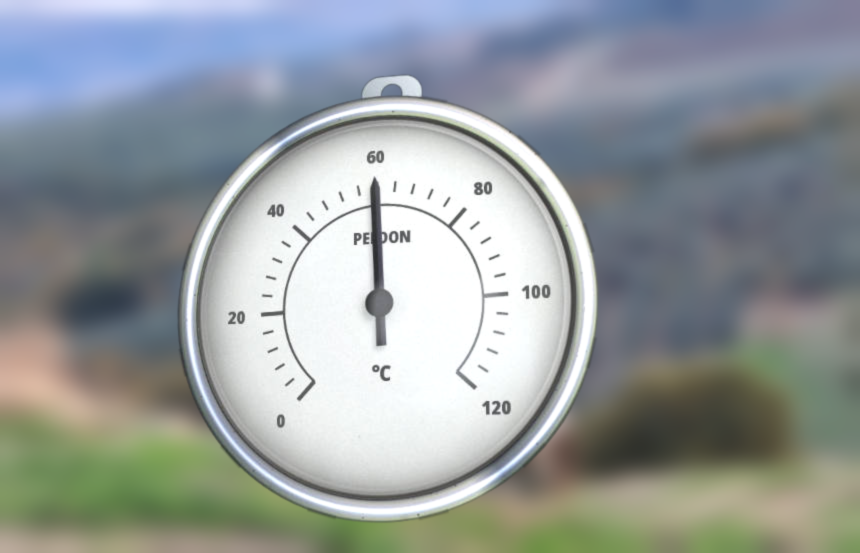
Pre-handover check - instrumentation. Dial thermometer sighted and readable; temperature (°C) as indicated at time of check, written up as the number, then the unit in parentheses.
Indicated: 60 (°C)
